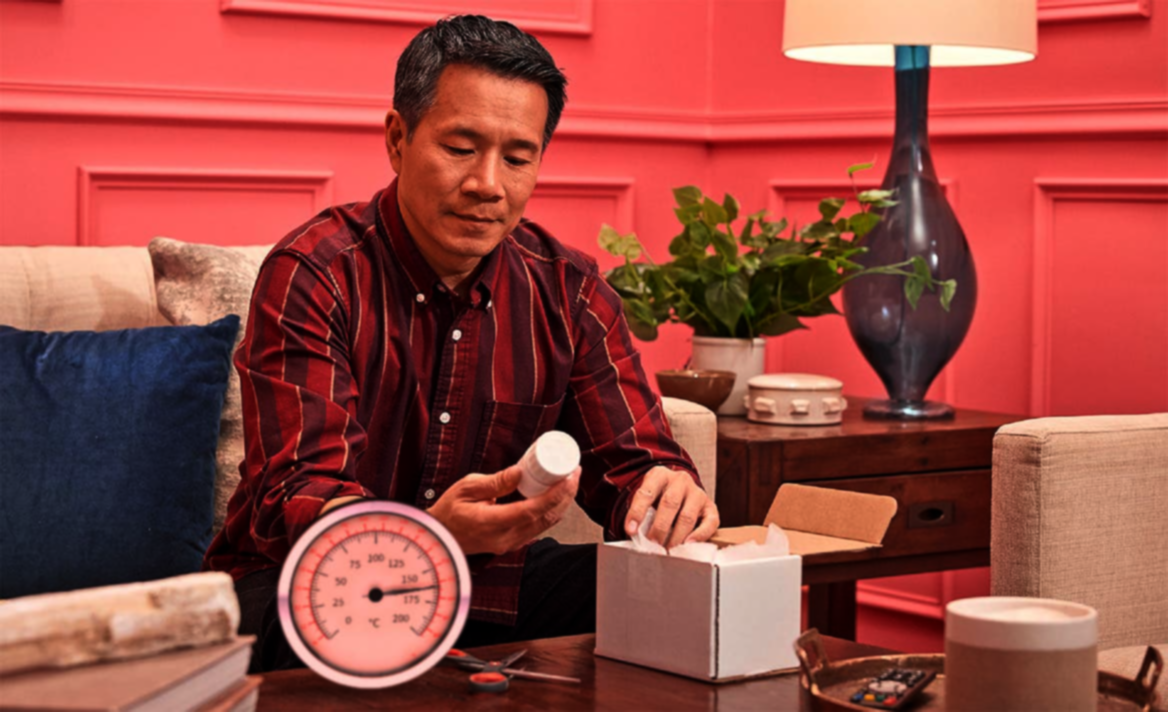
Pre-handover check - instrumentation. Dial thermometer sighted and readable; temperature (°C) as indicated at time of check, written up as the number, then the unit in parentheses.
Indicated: 162.5 (°C)
